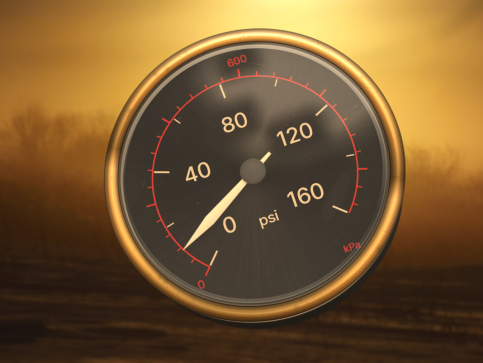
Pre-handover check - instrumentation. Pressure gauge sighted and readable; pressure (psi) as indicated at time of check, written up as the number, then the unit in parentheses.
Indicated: 10 (psi)
